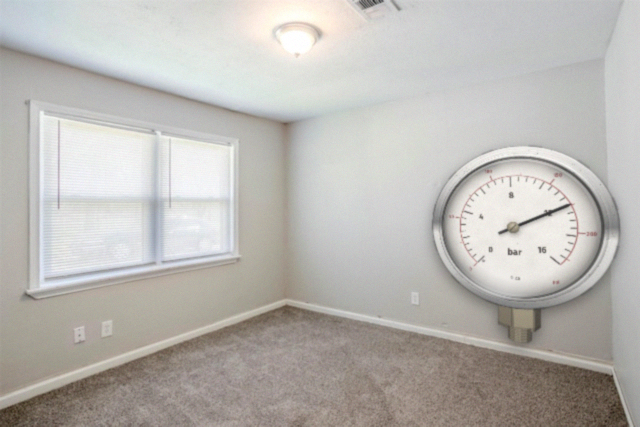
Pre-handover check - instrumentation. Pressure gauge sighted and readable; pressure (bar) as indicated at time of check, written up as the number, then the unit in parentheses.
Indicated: 12 (bar)
